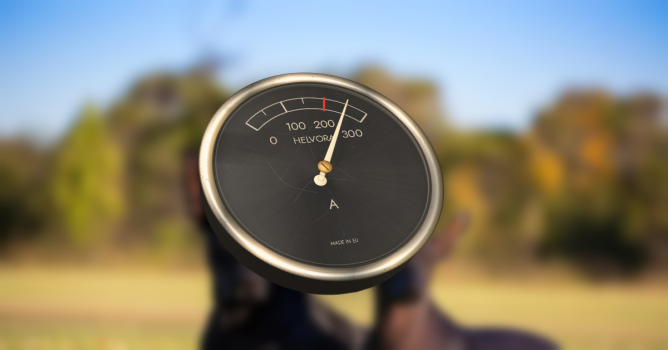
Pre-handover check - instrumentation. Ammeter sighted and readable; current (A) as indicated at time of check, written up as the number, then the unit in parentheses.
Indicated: 250 (A)
